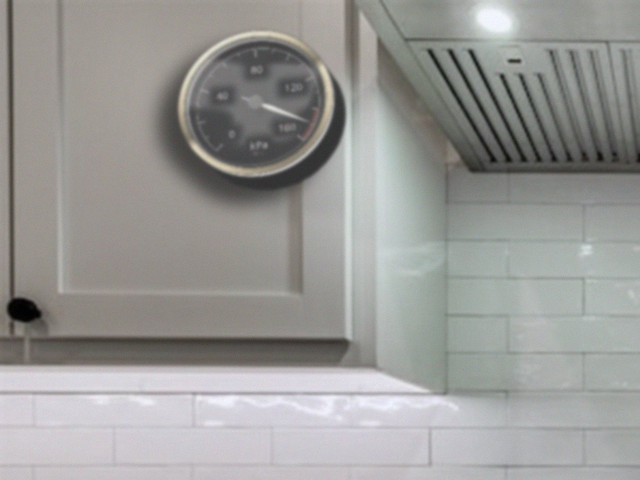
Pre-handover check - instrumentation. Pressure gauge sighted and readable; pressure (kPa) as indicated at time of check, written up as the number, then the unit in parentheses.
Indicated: 150 (kPa)
